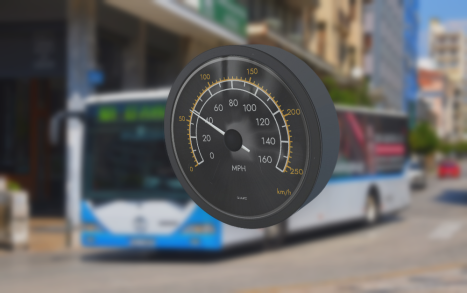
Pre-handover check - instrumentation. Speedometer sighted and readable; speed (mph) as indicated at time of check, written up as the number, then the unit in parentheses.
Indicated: 40 (mph)
